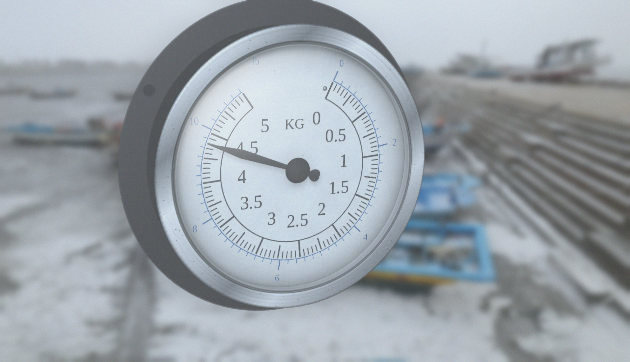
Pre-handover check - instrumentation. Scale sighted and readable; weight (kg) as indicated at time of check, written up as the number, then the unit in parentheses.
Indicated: 4.4 (kg)
